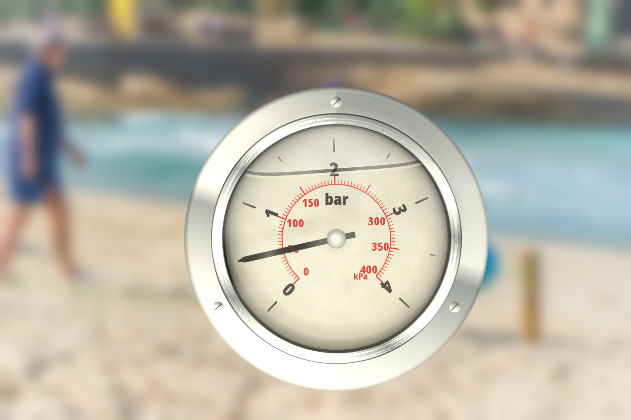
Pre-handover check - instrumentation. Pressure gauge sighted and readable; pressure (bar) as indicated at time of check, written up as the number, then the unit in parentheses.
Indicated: 0.5 (bar)
